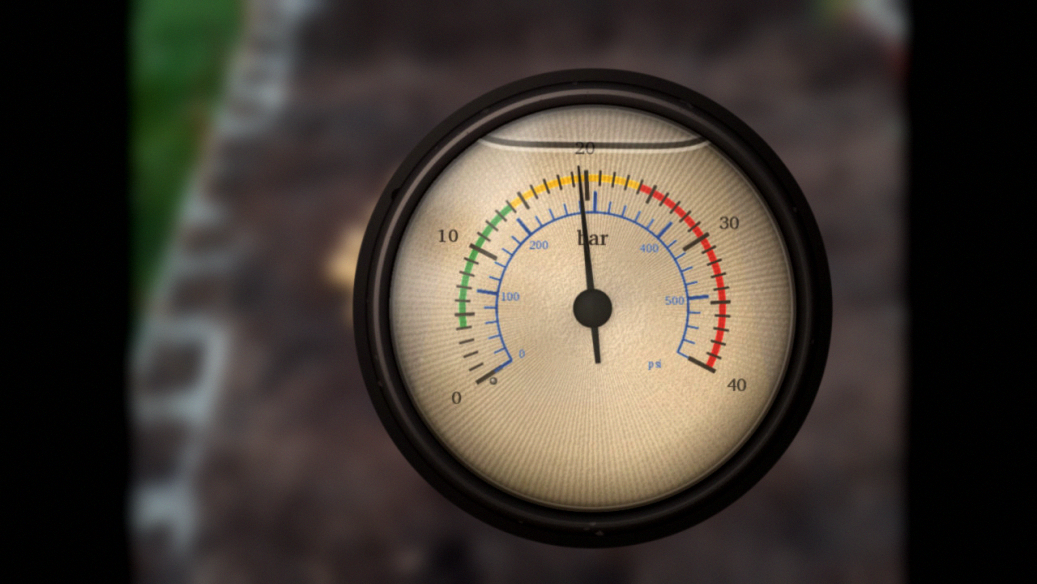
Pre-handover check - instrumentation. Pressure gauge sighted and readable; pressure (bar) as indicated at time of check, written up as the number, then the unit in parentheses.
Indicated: 19.5 (bar)
